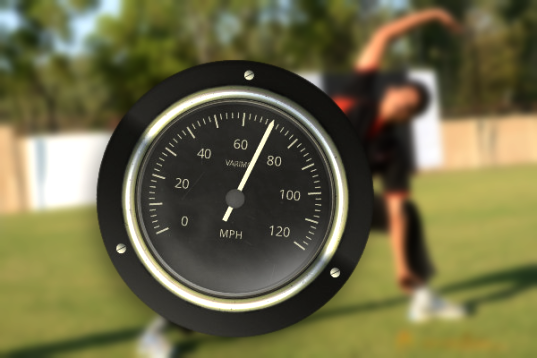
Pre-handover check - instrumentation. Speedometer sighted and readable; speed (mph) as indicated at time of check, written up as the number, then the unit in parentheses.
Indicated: 70 (mph)
